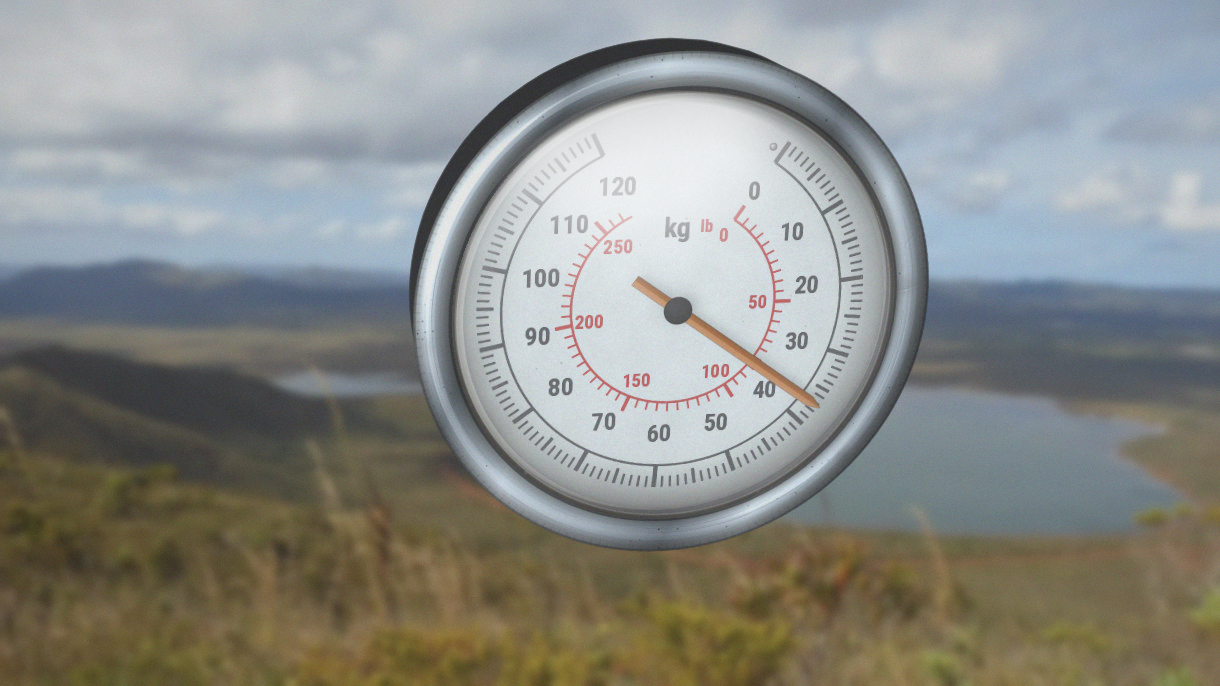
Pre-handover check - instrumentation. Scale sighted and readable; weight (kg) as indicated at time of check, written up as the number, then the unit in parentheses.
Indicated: 37 (kg)
